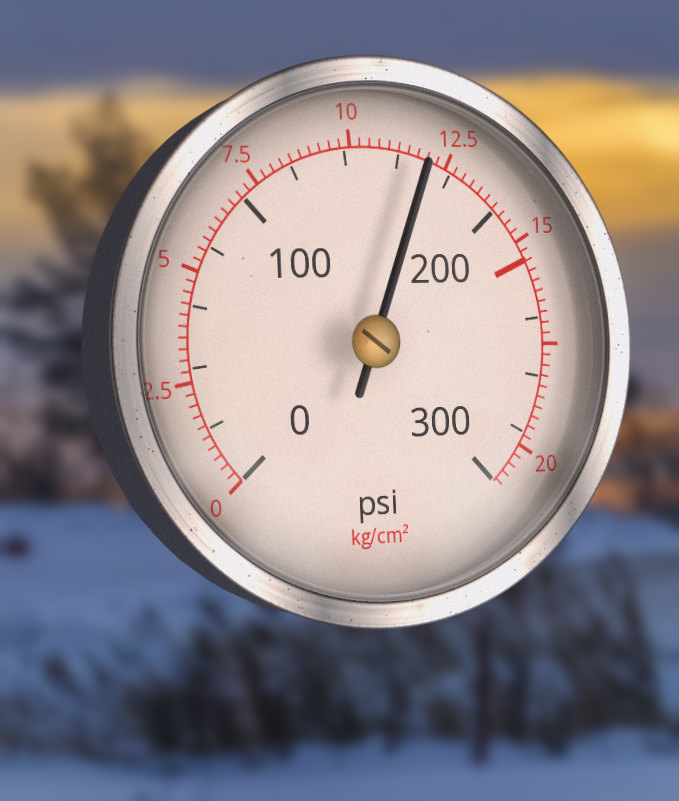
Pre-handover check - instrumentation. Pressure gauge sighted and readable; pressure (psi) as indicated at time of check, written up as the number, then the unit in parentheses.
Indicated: 170 (psi)
